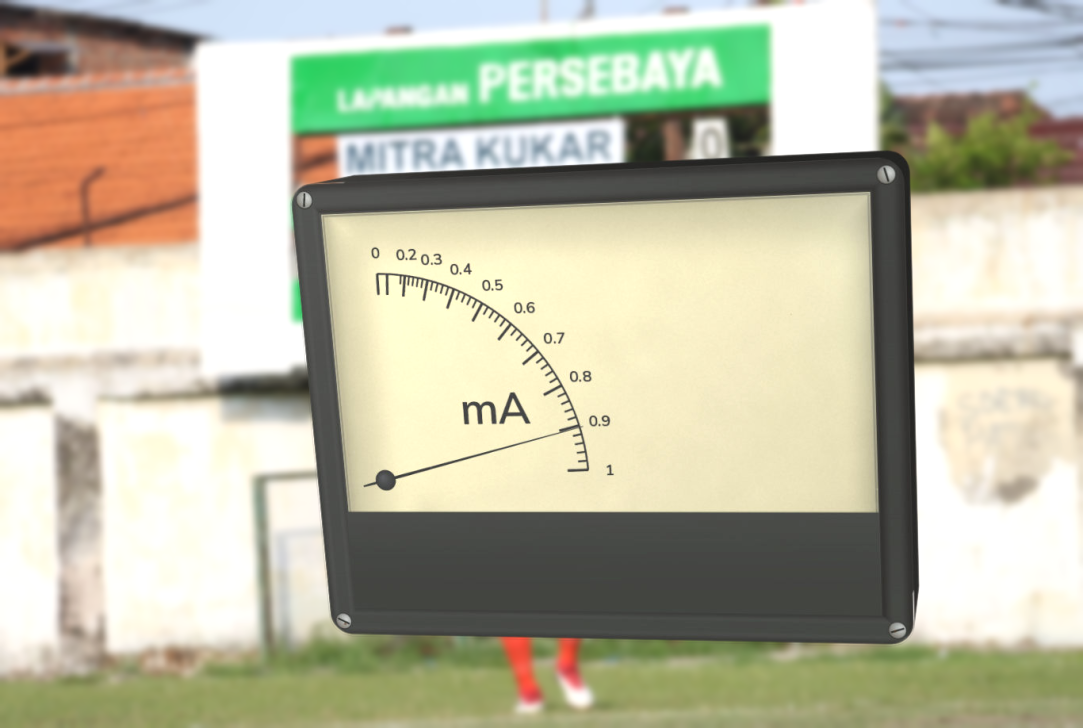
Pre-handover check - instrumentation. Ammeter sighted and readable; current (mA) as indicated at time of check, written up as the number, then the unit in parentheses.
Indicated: 0.9 (mA)
